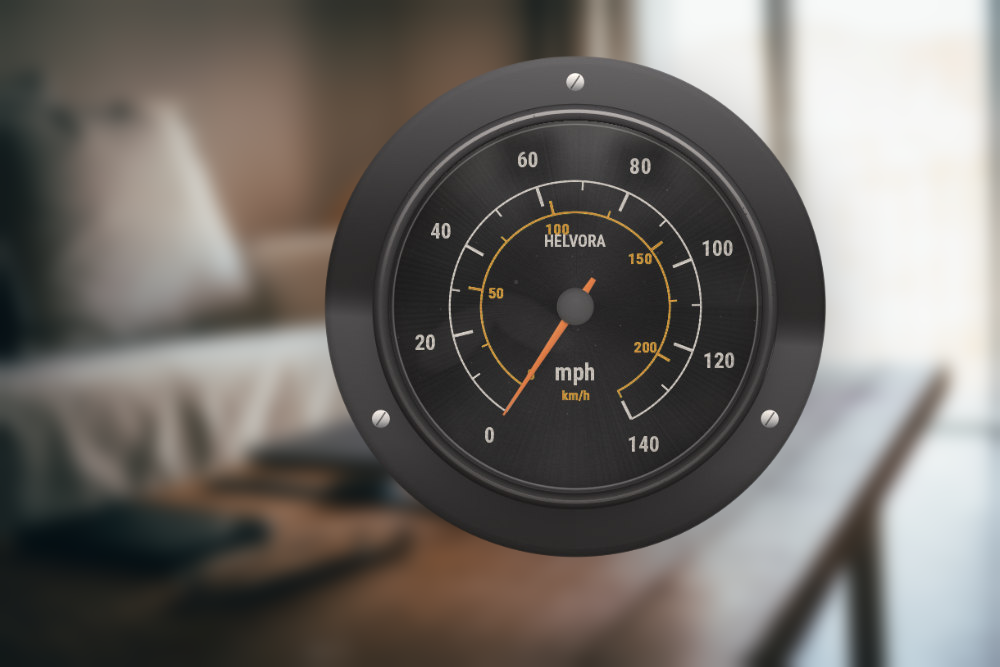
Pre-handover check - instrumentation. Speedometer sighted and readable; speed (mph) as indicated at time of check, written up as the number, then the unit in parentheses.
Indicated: 0 (mph)
